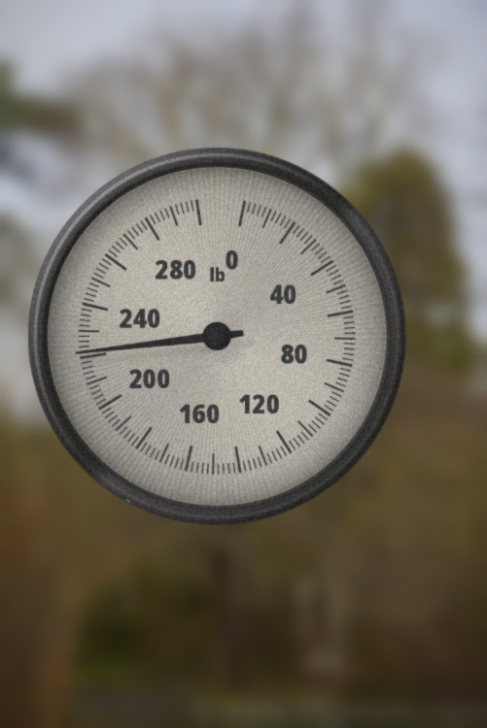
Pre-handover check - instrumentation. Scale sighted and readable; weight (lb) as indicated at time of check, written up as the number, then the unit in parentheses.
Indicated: 222 (lb)
